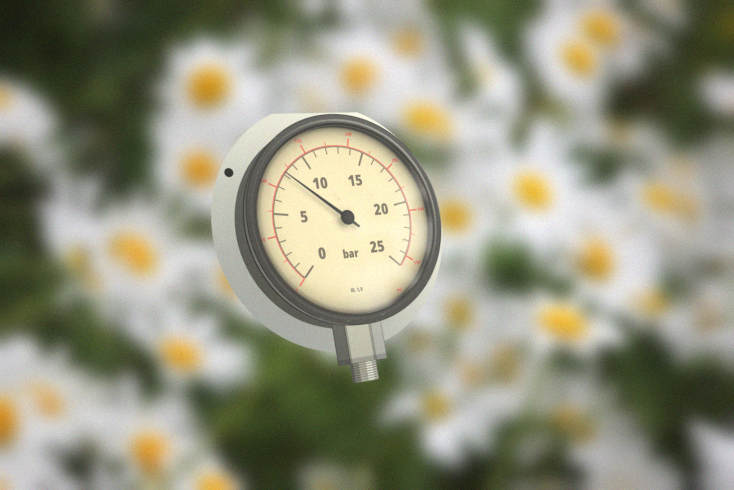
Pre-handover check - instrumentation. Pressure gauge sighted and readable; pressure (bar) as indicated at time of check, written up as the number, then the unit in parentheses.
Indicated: 8 (bar)
